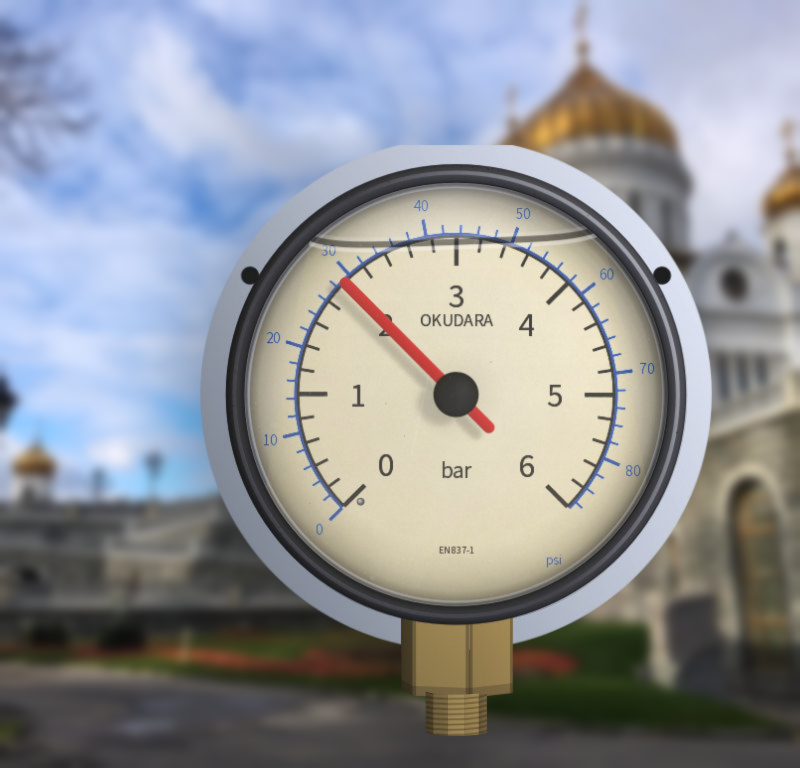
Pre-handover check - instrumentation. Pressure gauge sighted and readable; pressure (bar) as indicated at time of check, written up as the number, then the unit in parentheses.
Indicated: 2 (bar)
